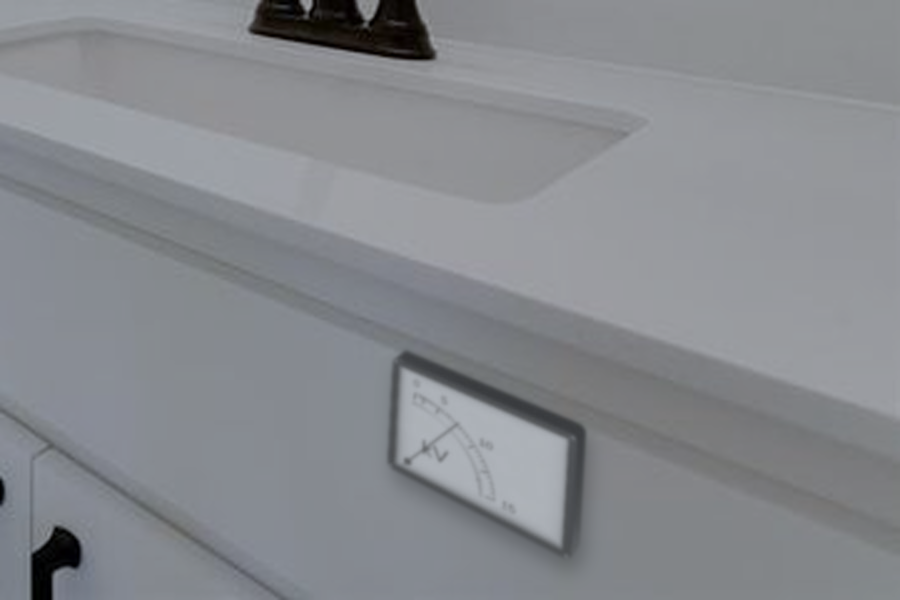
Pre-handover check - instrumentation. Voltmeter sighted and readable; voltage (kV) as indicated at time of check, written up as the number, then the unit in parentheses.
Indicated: 7.5 (kV)
